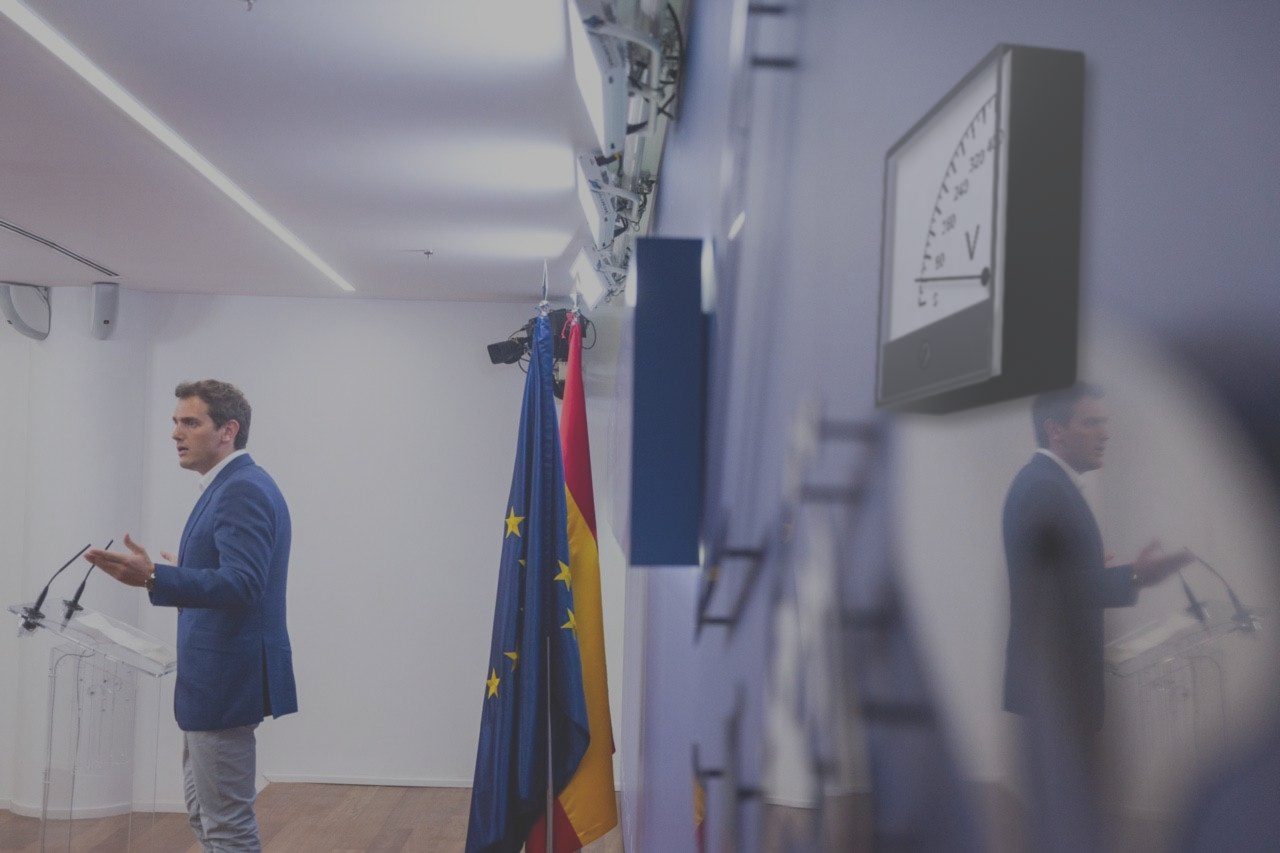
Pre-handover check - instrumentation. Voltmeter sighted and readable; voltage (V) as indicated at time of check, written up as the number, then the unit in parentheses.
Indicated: 40 (V)
